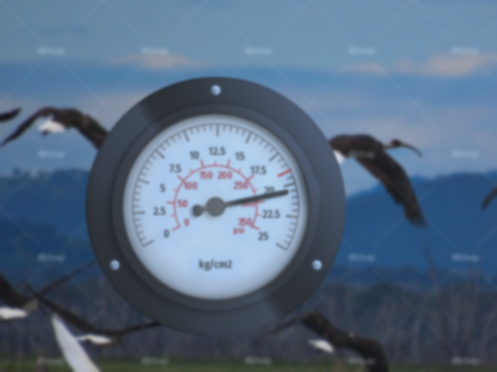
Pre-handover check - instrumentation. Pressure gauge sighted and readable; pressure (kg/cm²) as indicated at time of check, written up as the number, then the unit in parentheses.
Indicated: 20.5 (kg/cm²)
